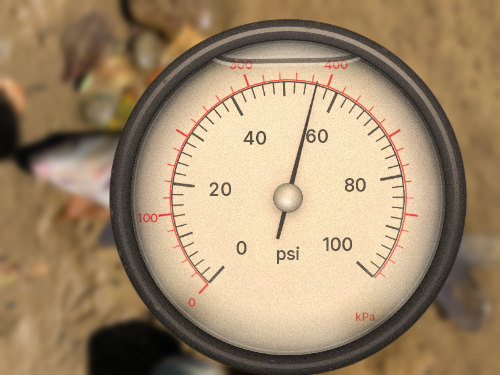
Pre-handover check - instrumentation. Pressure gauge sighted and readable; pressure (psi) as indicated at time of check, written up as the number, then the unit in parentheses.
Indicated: 56 (psi)
